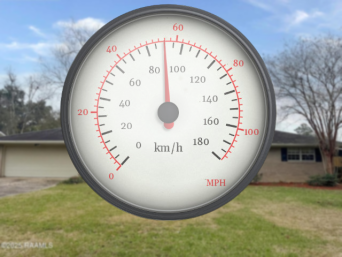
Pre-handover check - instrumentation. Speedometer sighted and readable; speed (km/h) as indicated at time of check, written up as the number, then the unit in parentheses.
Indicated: 90 (km/h)
